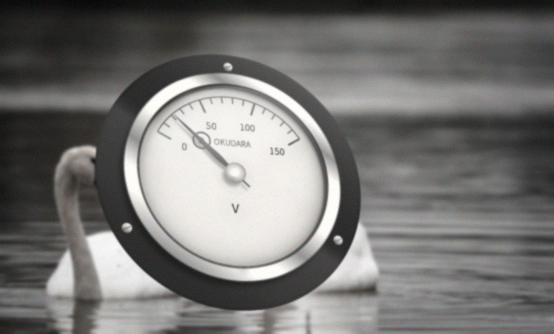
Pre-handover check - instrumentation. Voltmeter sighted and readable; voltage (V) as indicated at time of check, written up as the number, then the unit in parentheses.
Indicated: 20 (V)
